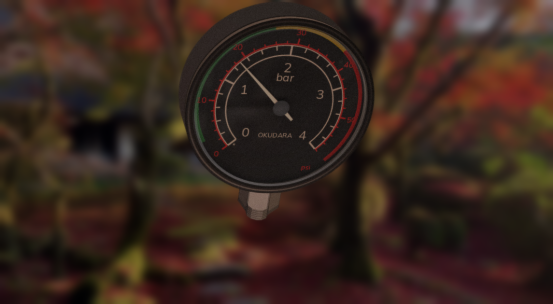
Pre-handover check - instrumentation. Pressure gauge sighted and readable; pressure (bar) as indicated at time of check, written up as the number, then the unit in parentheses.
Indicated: 1.3 (bar)
